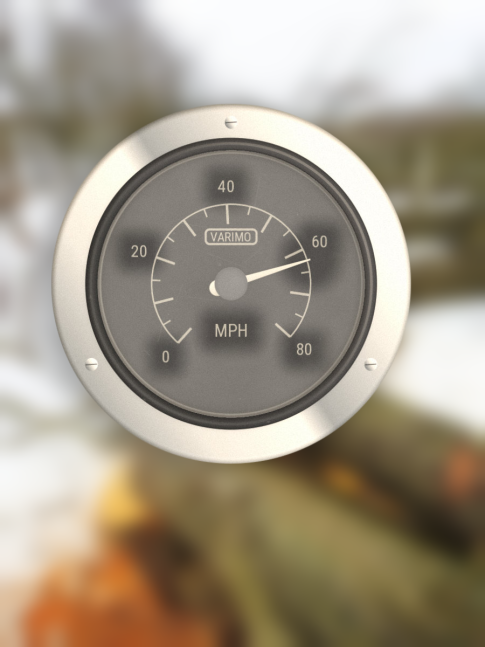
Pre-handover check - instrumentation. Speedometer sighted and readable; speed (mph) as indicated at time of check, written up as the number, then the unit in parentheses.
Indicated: 62.5 (mph)
